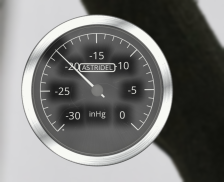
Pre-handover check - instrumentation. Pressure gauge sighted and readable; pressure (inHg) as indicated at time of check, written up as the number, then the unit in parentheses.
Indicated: -20 (inHg)
